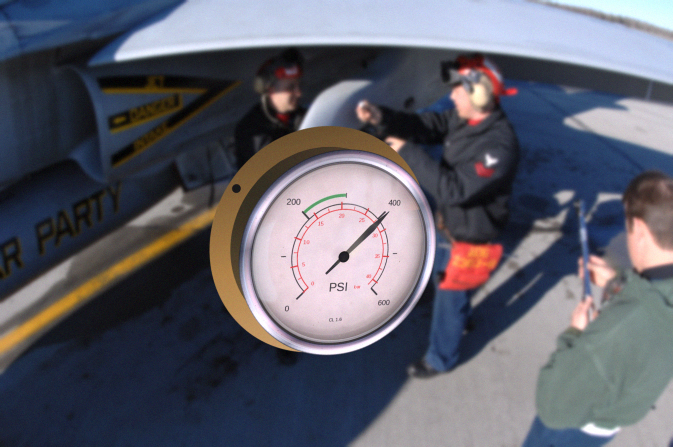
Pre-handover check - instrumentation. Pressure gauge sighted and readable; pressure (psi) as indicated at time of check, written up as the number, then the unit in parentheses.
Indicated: 400 (psi)
